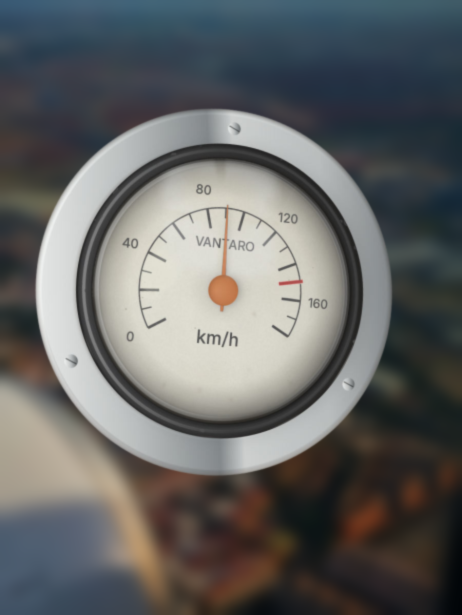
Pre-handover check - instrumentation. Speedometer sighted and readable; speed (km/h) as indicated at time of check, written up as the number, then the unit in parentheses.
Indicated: 90 (km/h)
